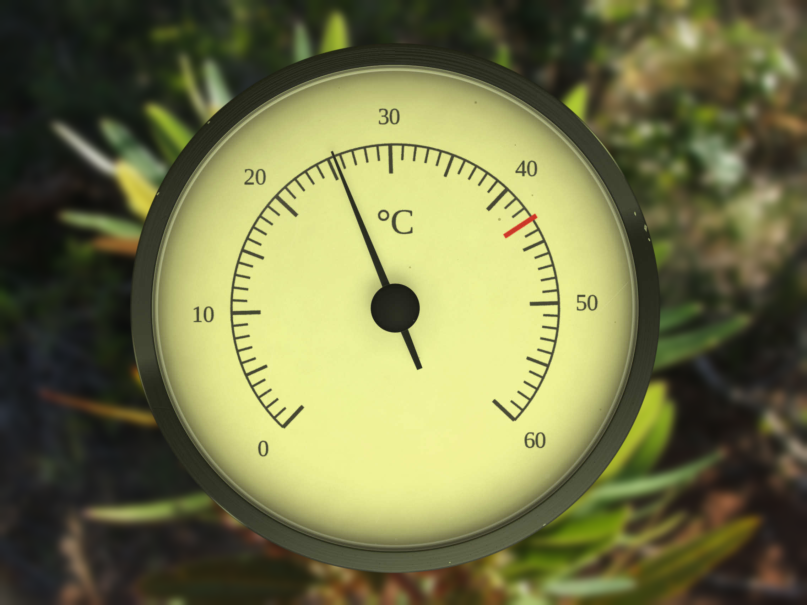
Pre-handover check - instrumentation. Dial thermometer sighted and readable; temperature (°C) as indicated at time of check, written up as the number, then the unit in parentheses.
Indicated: 25.5 (°C)
